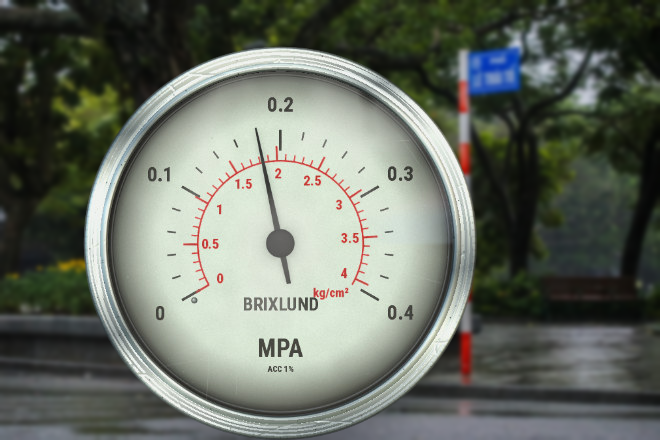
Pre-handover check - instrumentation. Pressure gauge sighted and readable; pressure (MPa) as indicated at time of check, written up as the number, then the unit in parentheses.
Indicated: 0.18 (MPa)
